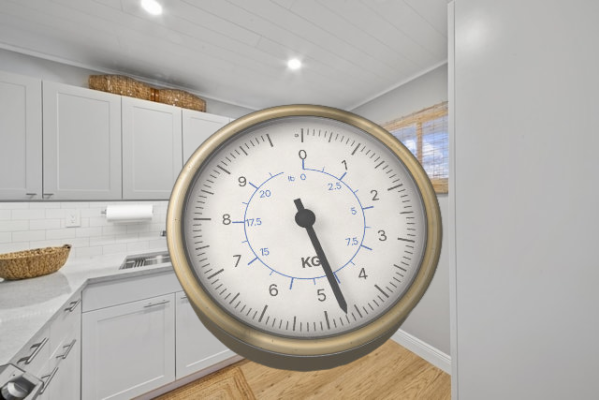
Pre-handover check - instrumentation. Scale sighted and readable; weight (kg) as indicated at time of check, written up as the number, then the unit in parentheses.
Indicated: 4.7 (kg)
